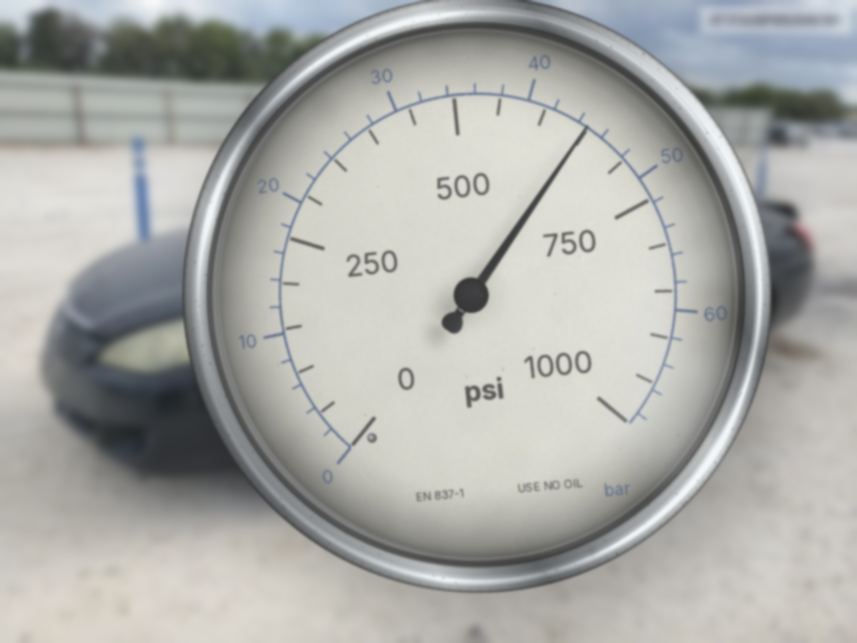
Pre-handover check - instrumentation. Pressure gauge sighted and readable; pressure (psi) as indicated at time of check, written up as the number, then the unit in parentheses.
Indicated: 650 (psi)
